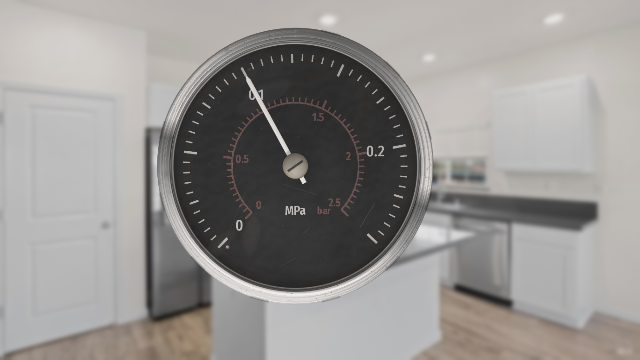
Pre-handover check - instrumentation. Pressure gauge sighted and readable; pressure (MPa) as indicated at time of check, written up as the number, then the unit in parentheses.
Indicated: 0.1 (MPa)
